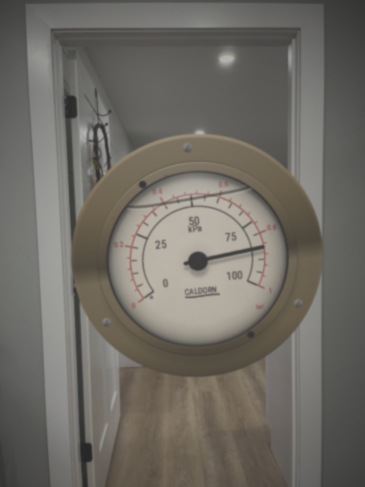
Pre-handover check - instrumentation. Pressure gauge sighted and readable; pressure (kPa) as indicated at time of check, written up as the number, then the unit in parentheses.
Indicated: 85 (kPa)
